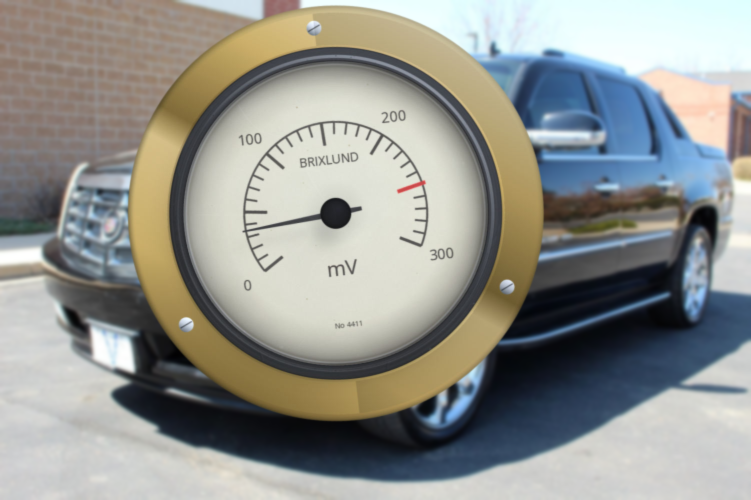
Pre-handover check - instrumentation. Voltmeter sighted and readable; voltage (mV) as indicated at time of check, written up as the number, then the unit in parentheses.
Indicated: 35 (mV)
